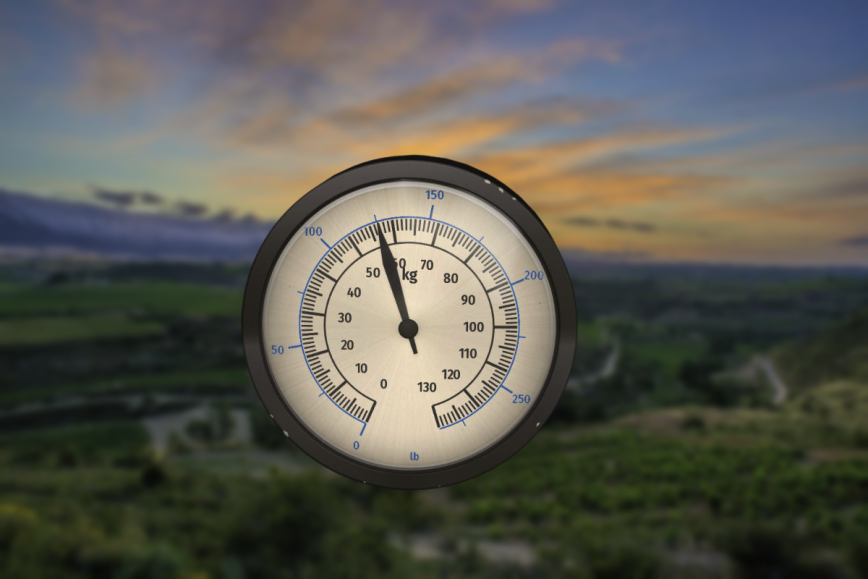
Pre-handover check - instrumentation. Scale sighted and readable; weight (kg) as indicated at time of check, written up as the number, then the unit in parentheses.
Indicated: 57 (kg)
